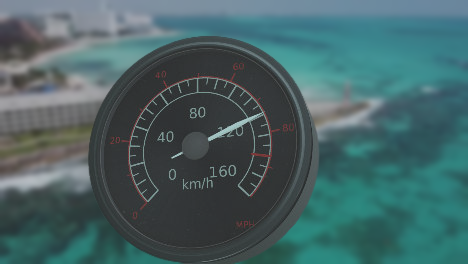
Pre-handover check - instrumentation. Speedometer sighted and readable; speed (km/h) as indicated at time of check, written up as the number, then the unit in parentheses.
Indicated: 120 (km/h)
